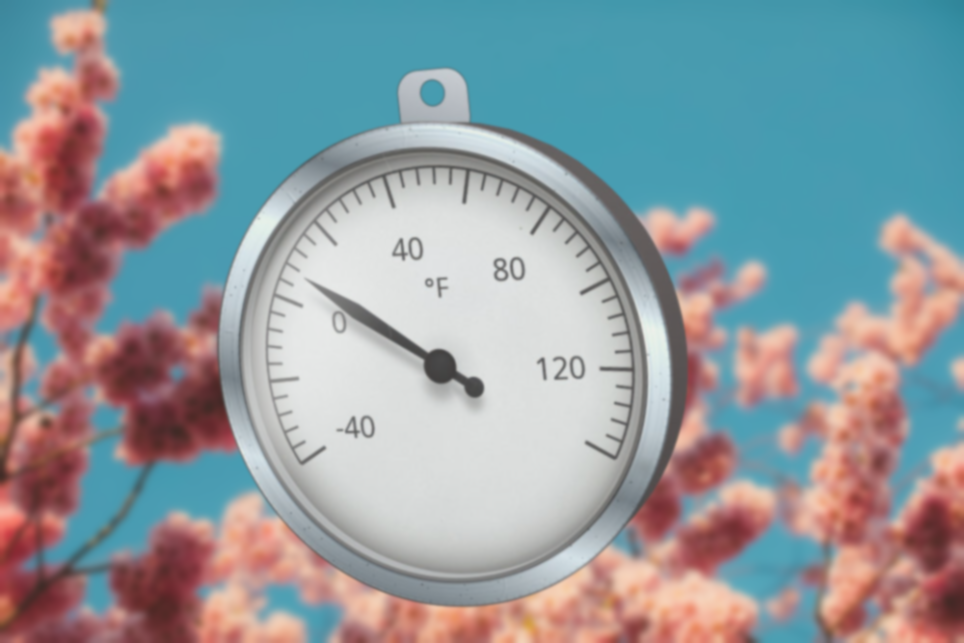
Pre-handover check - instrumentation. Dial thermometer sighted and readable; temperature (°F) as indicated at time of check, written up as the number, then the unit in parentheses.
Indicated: 8 (°F)
